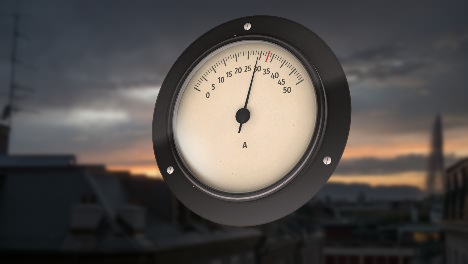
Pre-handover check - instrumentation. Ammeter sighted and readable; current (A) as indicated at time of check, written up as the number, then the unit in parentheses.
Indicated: 30 (A)
